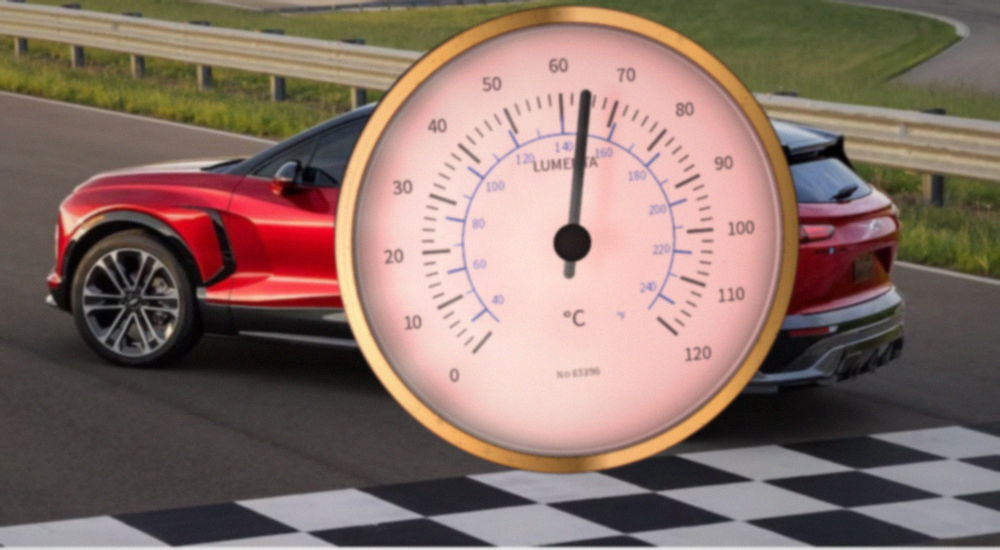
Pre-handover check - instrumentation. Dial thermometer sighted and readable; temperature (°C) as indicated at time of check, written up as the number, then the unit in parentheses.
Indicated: 64 (°C)
